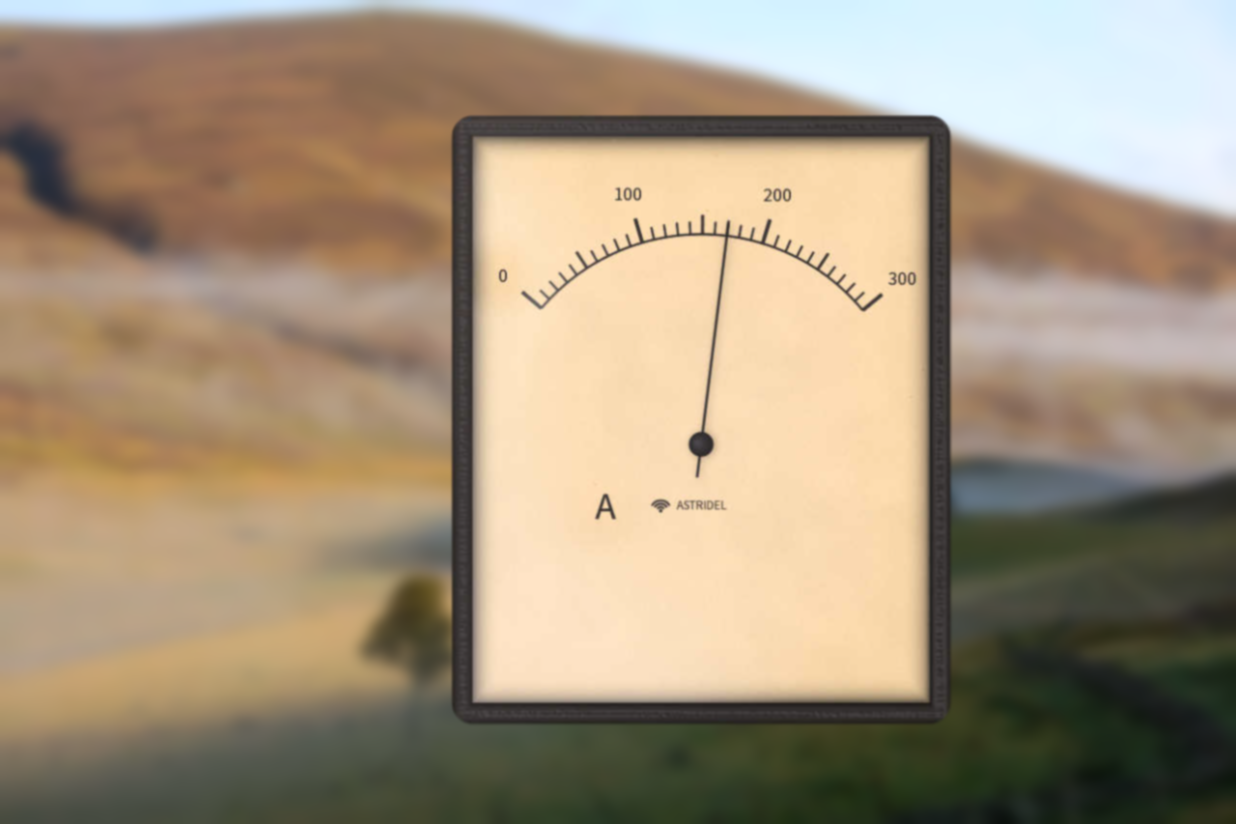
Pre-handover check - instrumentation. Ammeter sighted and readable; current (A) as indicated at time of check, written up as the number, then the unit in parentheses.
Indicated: 170 (A)
